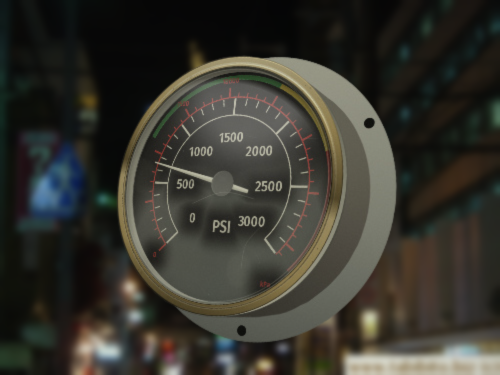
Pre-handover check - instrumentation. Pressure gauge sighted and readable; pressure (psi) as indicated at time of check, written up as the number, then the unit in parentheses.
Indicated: 650 (psi)
